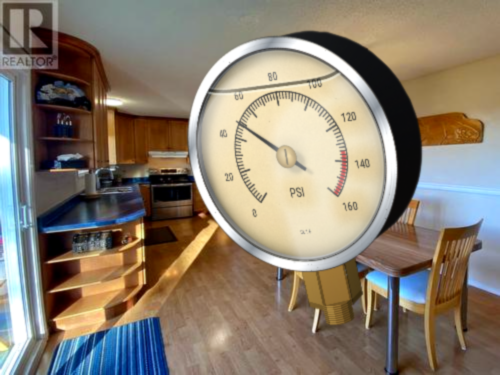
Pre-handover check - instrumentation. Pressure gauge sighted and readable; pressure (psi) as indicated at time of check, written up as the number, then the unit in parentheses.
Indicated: 50 (psi)
